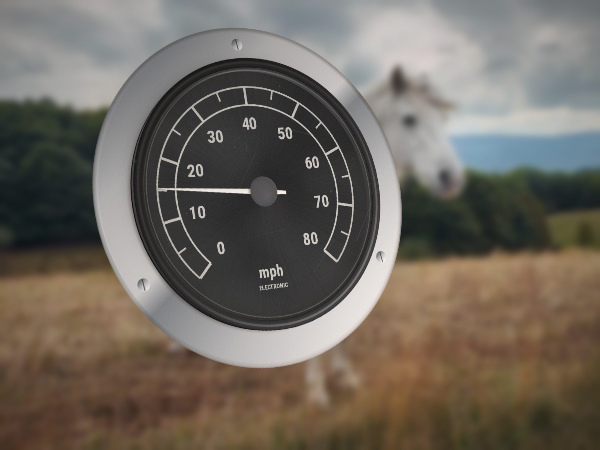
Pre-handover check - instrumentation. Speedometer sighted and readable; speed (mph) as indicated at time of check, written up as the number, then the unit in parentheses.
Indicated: 15 (mph)
